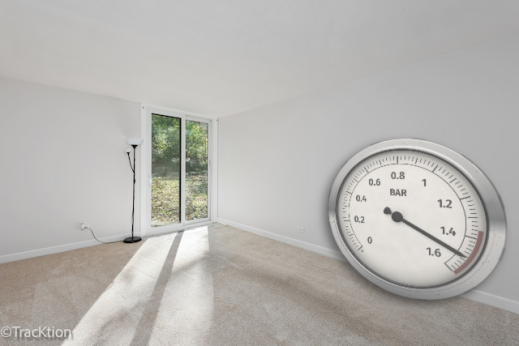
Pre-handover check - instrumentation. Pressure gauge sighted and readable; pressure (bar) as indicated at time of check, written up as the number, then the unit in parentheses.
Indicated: 1.5 (bar)
